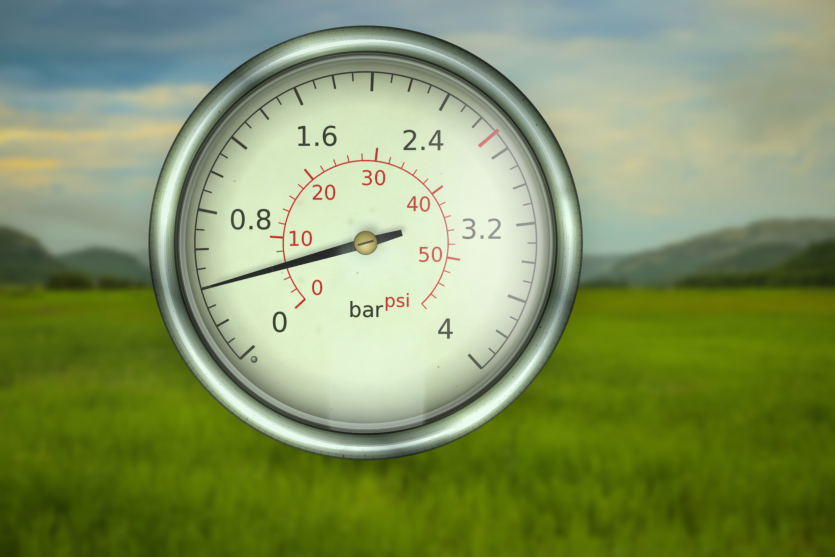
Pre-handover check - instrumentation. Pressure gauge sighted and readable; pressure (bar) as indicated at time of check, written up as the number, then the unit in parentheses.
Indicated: 0.4 (bar)
